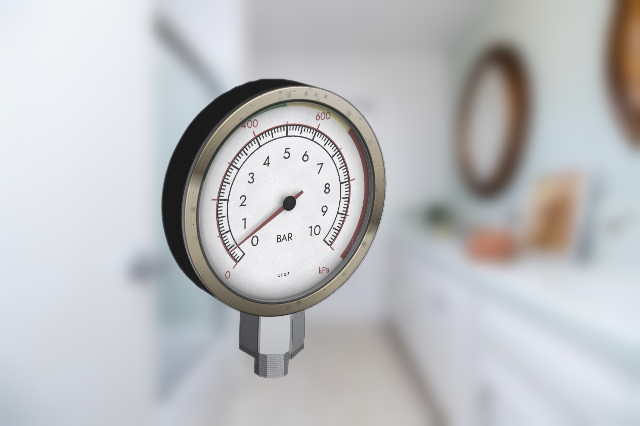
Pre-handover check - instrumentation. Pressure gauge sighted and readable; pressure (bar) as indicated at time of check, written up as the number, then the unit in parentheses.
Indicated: 0.5 (bar)
